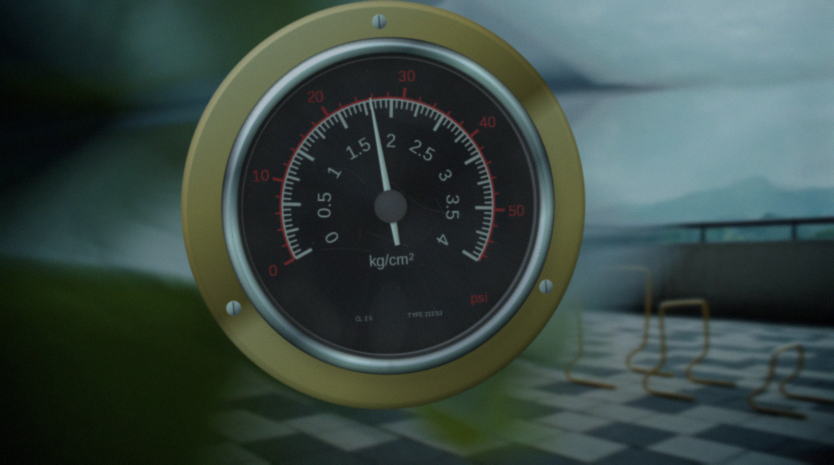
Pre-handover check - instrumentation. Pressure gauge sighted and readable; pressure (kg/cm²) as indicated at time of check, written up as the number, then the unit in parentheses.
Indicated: 1.8 (kg/cm²)
